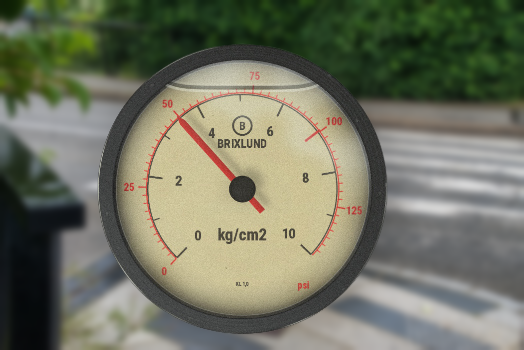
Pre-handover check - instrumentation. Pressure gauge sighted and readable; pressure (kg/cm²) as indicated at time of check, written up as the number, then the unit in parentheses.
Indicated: 3.5 (kg/cm²)
